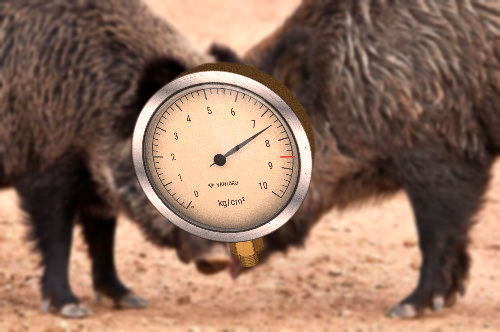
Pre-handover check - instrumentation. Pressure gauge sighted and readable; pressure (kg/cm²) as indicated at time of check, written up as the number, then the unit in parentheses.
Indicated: 7.4 (kg/cm²)
